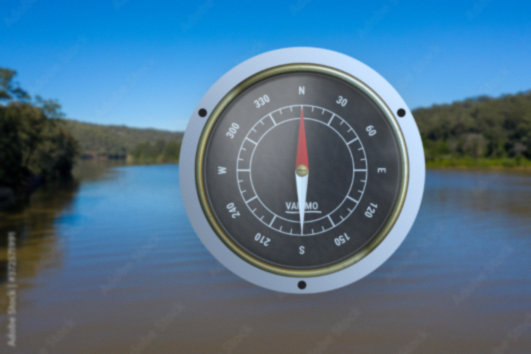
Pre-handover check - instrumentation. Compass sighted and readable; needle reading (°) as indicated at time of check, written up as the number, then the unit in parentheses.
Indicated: 0 (°)
